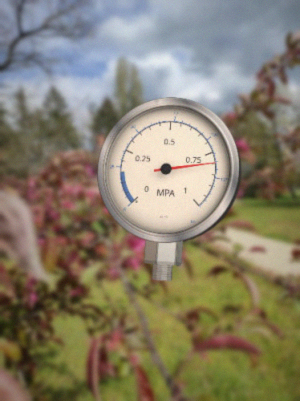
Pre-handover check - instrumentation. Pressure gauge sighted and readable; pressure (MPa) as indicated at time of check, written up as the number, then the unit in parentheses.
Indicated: 0.8 (MPa)
